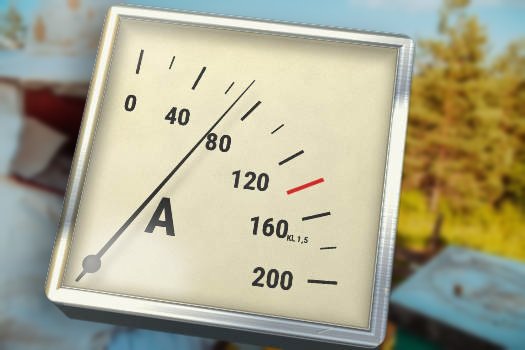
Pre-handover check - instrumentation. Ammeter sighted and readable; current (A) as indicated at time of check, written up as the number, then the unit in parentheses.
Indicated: 70 (A)
